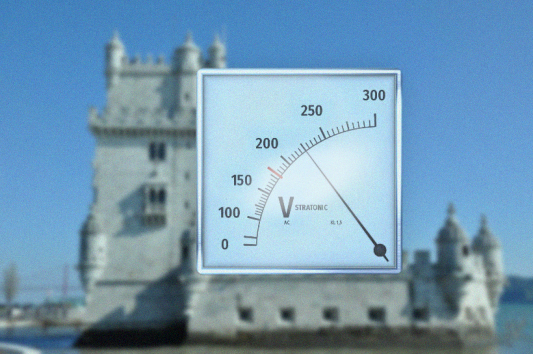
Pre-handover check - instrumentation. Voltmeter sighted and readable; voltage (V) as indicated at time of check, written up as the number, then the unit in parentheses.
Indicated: 225 (V)
